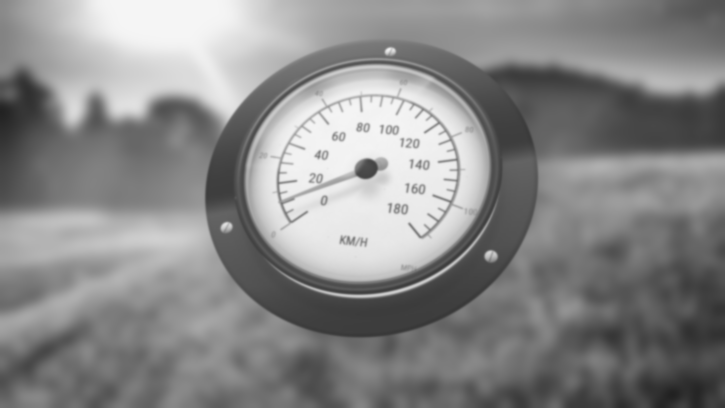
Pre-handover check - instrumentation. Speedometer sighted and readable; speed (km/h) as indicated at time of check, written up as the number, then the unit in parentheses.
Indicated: 10 (km/h)
